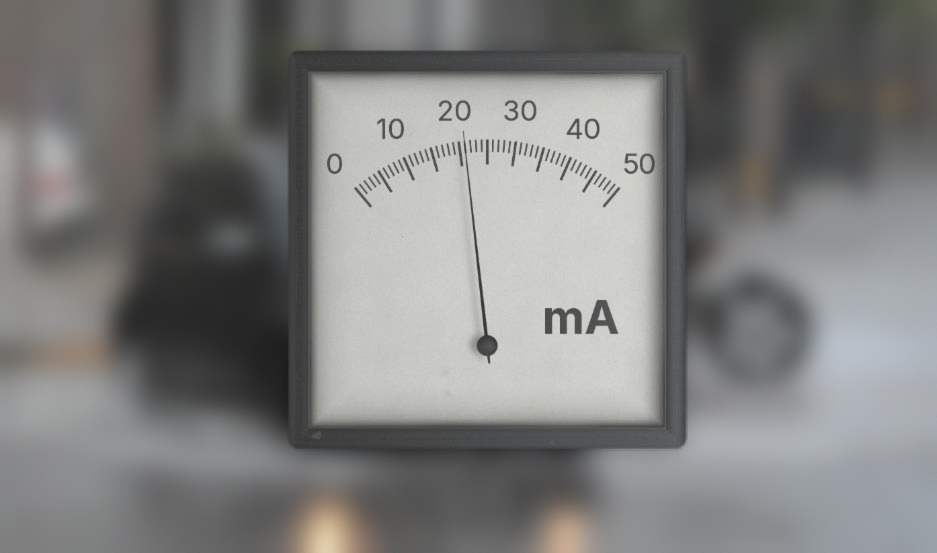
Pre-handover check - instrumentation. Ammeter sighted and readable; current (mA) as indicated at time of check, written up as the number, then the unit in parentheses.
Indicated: 21 (mA)
